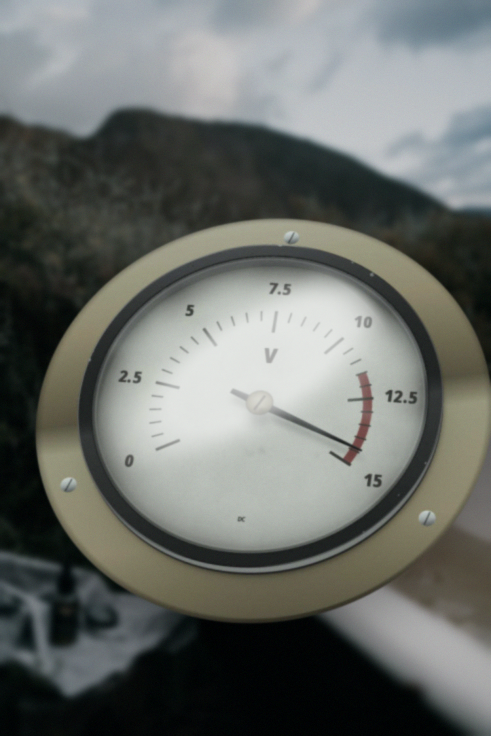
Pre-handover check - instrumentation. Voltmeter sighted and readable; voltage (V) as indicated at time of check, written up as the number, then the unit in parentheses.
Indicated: 14.5 (V)
